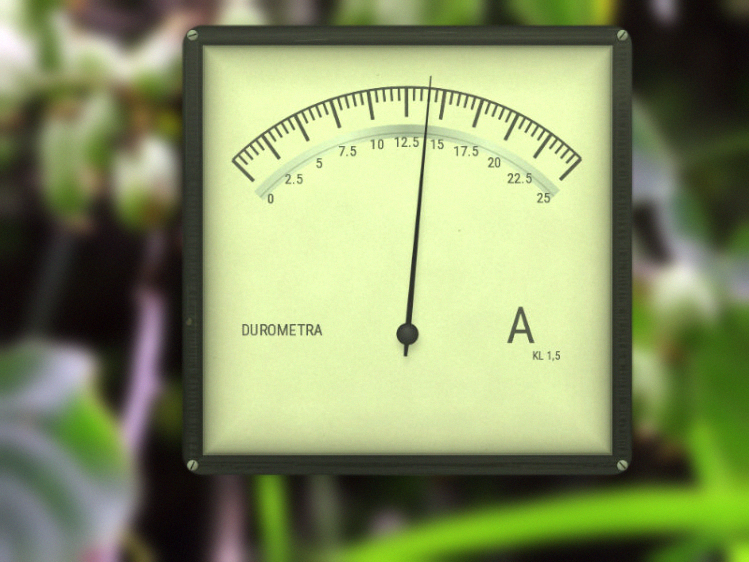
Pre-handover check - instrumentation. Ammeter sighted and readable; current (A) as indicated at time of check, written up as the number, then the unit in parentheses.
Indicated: 14 (A)
